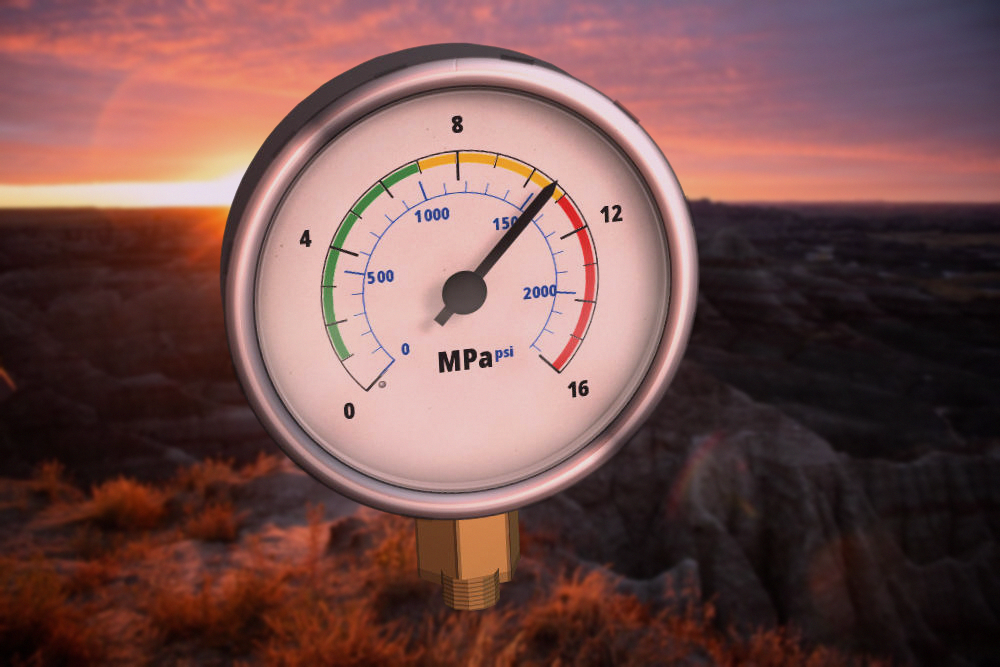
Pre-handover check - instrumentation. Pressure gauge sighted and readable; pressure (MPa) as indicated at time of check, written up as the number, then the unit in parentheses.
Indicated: 10.5 (MPa)
